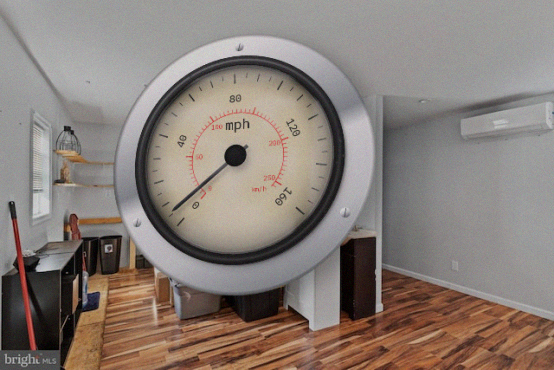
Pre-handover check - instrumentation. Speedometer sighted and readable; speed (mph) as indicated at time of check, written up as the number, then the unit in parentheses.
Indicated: 5 (mph)
